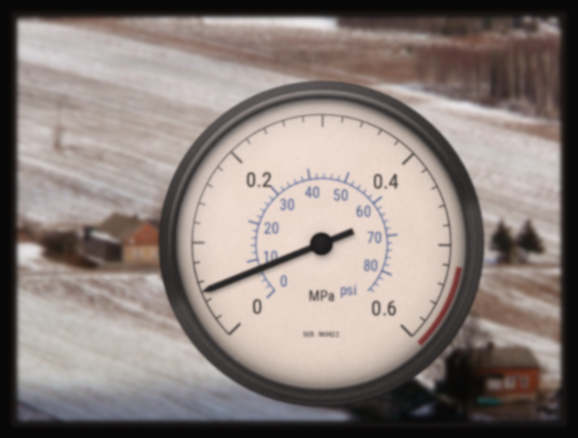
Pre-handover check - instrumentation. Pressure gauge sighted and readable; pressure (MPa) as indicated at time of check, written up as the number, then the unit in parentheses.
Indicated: 0.05 (MPa)
